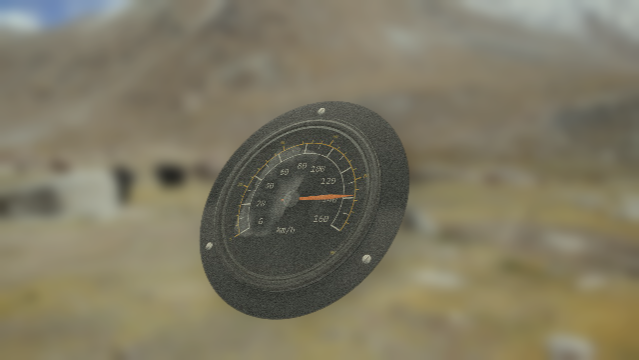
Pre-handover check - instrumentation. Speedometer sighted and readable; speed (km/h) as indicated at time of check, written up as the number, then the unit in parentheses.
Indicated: 140 (km/h)
